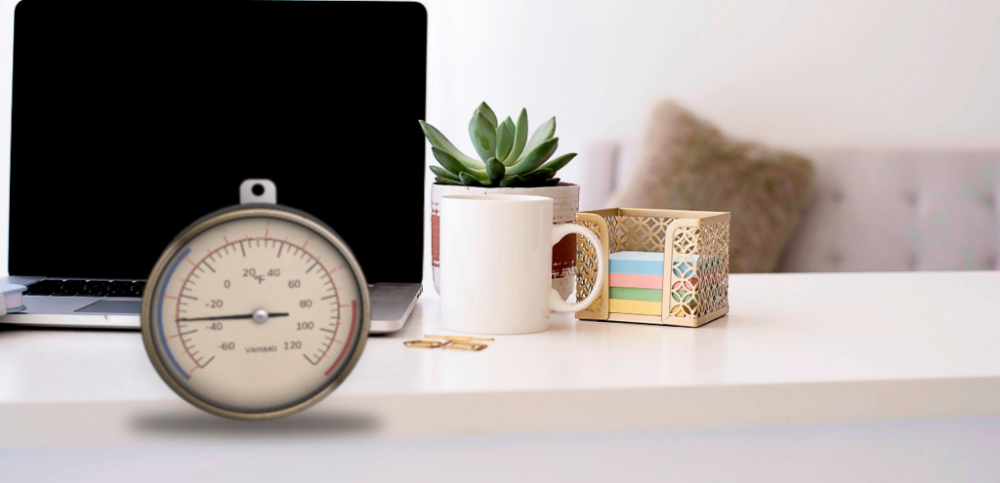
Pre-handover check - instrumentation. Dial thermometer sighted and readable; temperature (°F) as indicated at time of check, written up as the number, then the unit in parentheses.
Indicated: -32 (°F)
